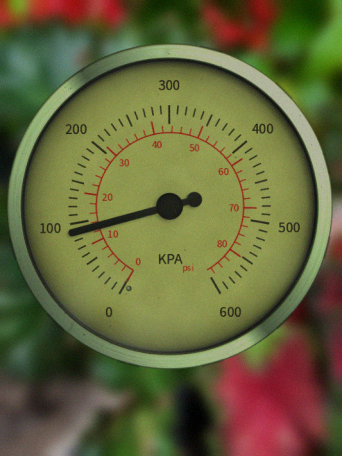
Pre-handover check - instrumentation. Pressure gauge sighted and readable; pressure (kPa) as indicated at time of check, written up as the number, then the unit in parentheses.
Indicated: 90 (kPa)
